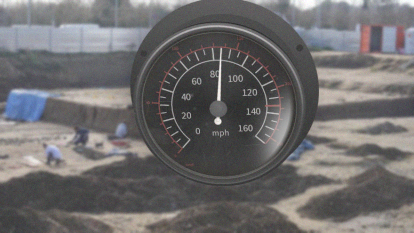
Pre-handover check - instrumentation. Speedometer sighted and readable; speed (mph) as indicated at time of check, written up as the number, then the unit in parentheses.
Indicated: 85 (mph)
